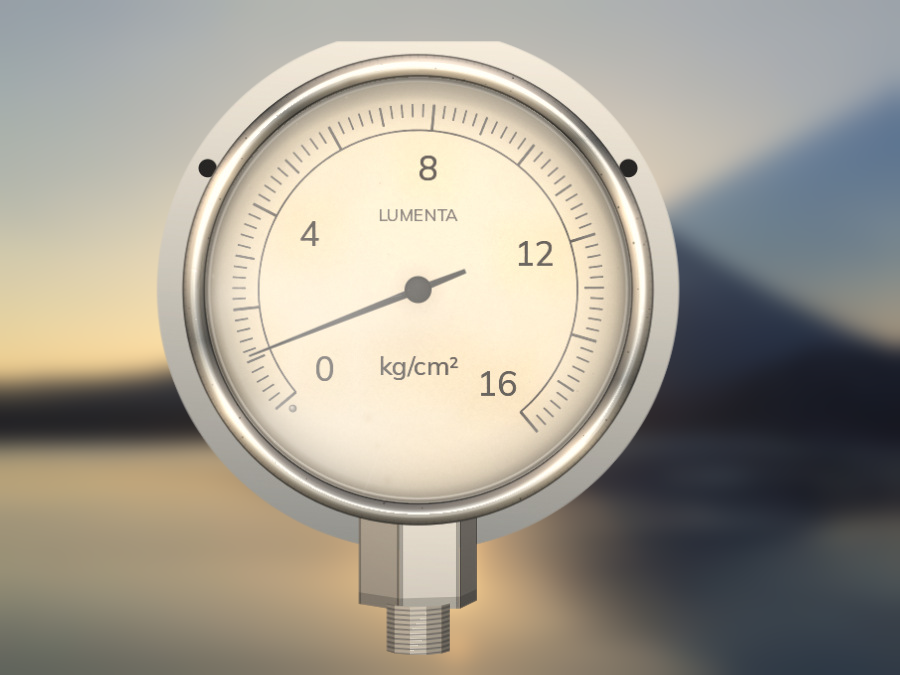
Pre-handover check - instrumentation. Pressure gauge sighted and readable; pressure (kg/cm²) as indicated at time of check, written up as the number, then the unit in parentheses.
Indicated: 1.1 (kg/cm²)
